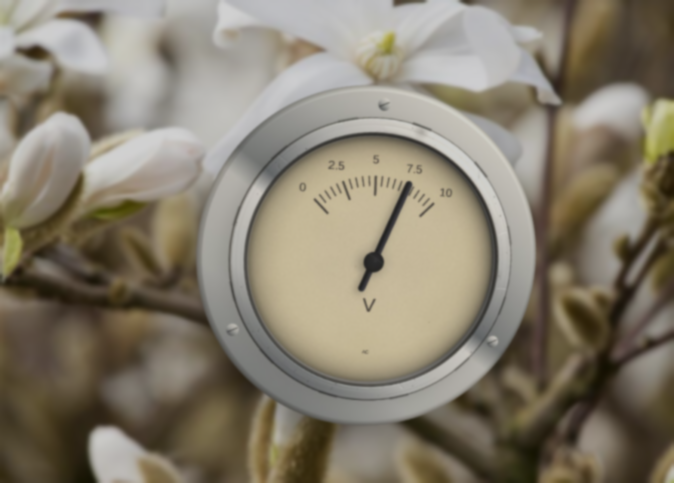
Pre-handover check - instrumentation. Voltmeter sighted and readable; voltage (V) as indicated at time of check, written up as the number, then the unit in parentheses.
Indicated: 7.5 (V)
